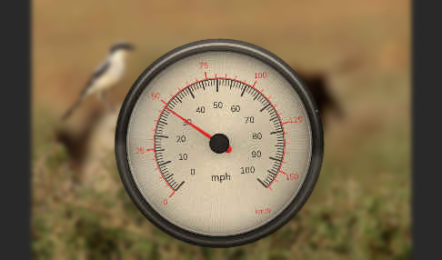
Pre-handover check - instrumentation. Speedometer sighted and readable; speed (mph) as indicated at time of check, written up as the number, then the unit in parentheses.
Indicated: 30 (mph)
